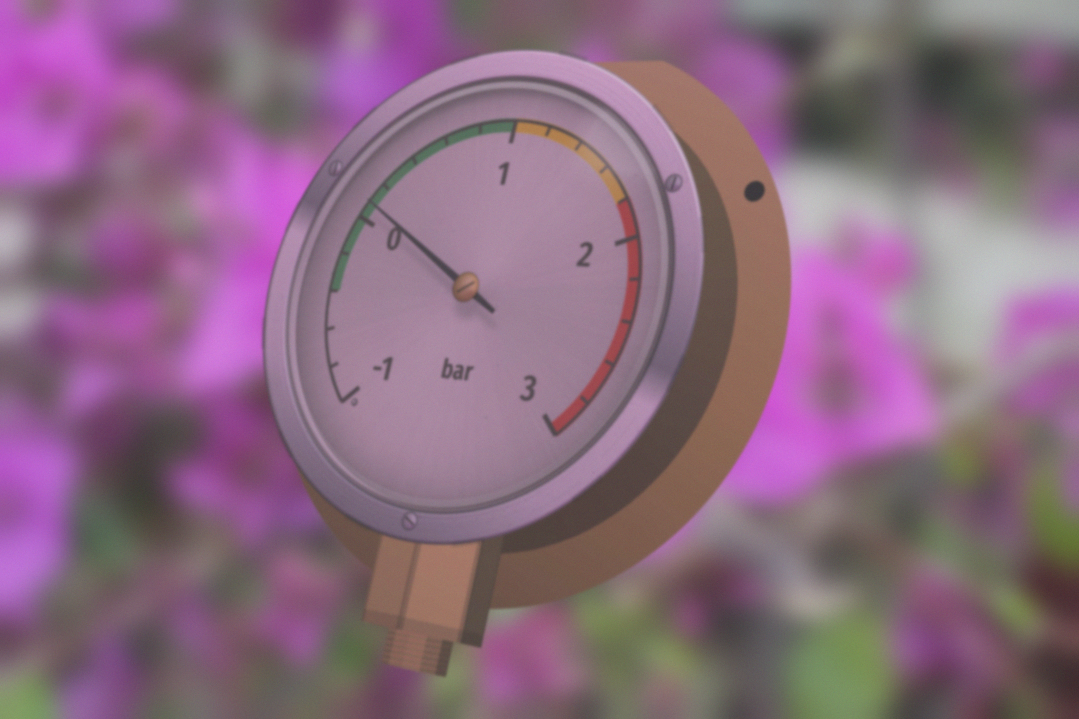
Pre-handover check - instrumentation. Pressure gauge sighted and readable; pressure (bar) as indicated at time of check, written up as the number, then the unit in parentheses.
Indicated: 0.1 (bar)
